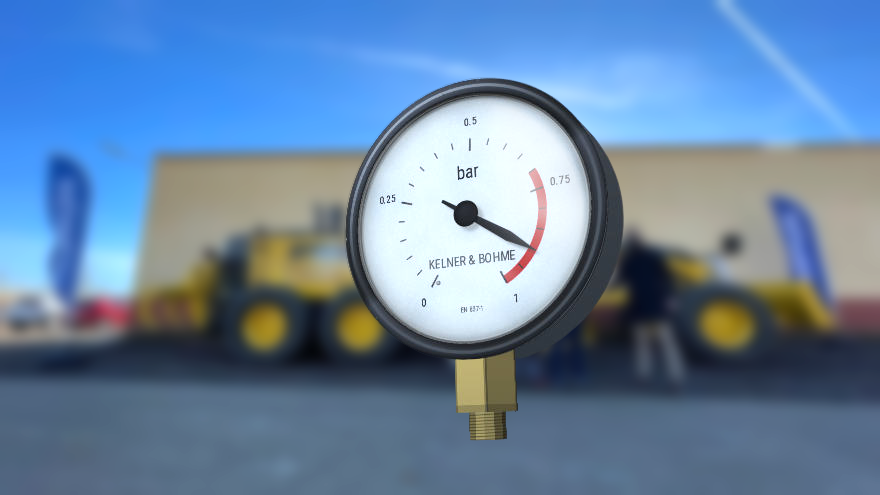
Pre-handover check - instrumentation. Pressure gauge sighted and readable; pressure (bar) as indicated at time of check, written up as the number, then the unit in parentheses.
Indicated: 0.9 (bar)
